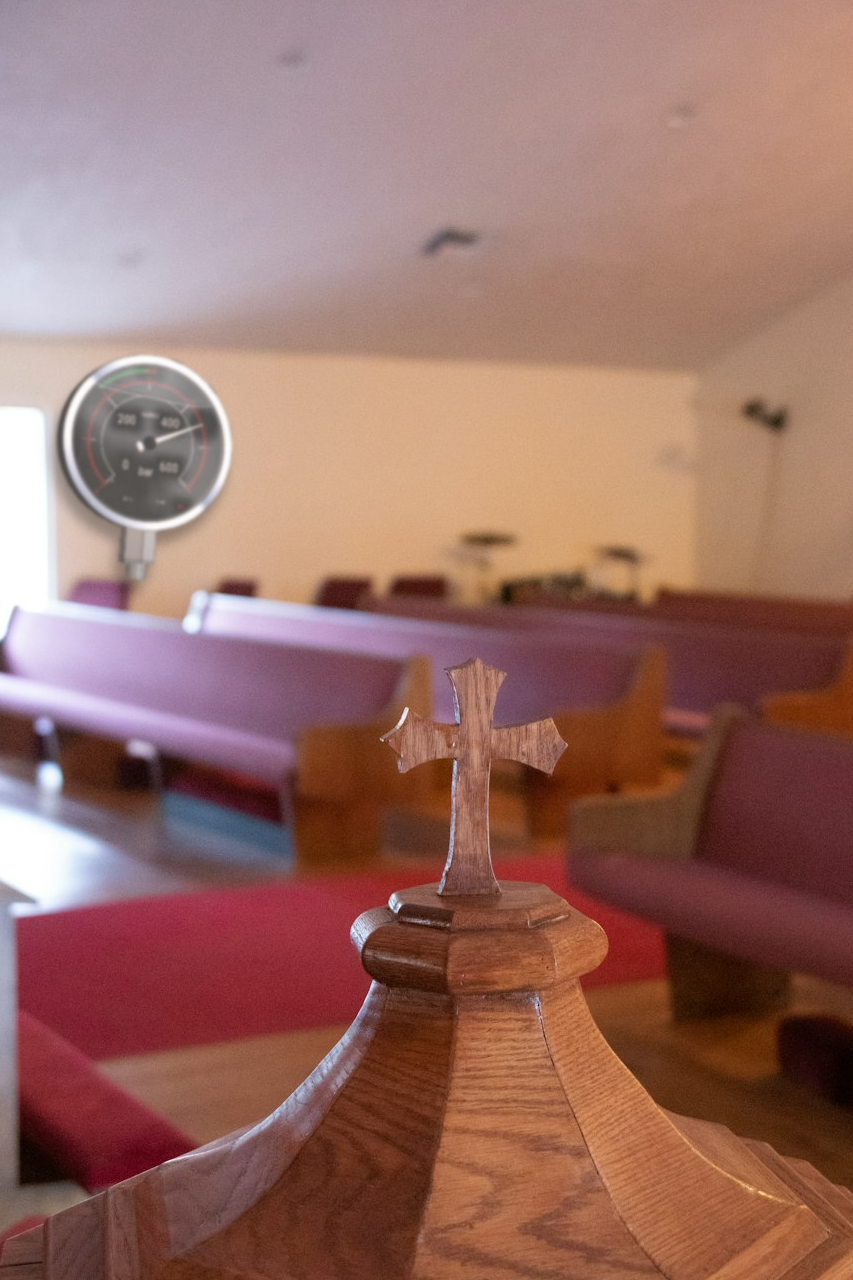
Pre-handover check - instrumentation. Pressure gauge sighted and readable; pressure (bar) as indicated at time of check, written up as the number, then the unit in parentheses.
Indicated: 450 (bar)
